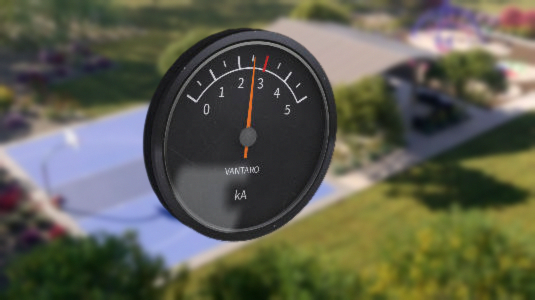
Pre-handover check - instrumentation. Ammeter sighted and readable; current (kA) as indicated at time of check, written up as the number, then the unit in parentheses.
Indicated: 2.5 (kA)
